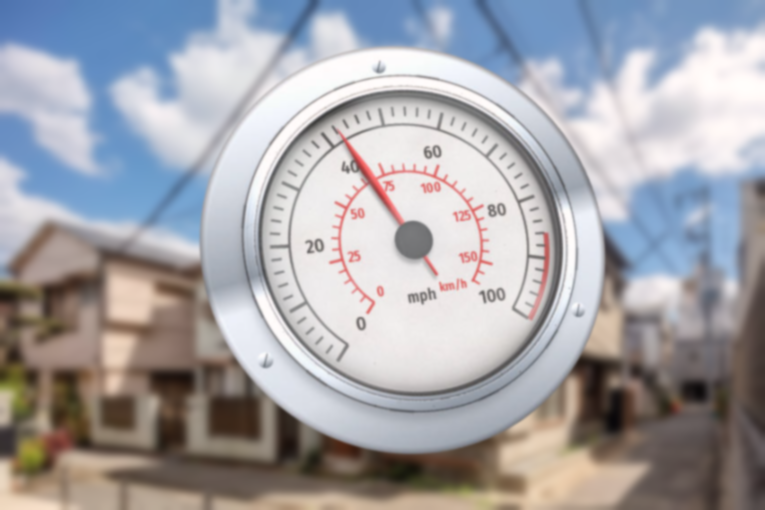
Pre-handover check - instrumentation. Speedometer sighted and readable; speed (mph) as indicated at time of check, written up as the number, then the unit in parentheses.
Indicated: 42 (mph)
